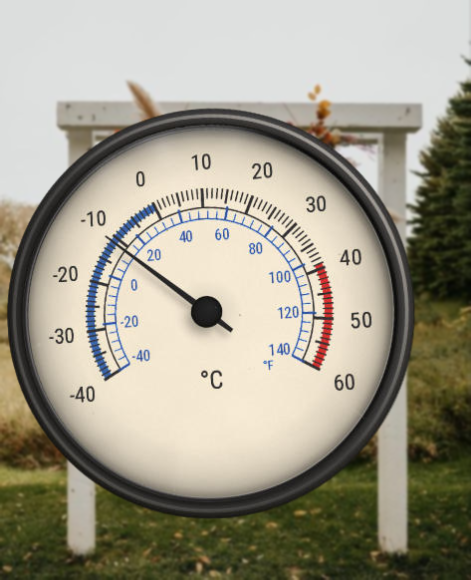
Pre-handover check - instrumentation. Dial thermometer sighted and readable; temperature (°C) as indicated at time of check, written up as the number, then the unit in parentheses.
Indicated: -11 (°C)
